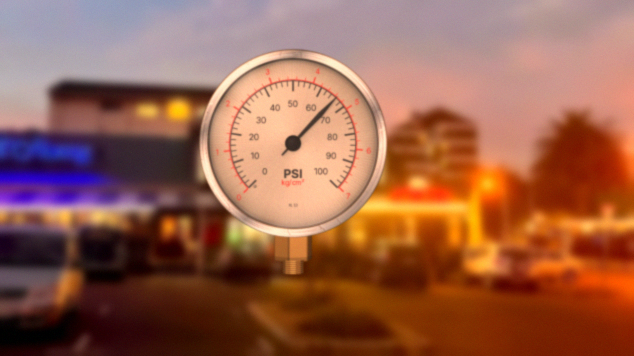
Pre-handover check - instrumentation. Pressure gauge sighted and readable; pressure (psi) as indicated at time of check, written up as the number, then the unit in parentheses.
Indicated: 66 (psi)
